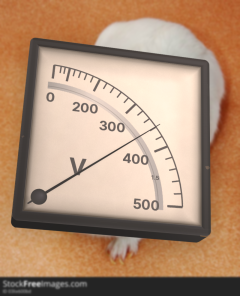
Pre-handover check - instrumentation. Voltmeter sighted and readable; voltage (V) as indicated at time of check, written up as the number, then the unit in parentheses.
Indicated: 360 (V)
